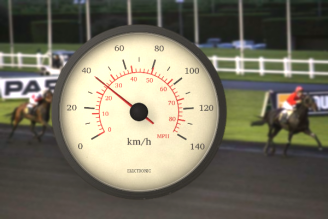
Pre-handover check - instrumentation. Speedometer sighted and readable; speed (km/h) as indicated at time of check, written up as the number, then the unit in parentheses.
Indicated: 40 (km/h)
